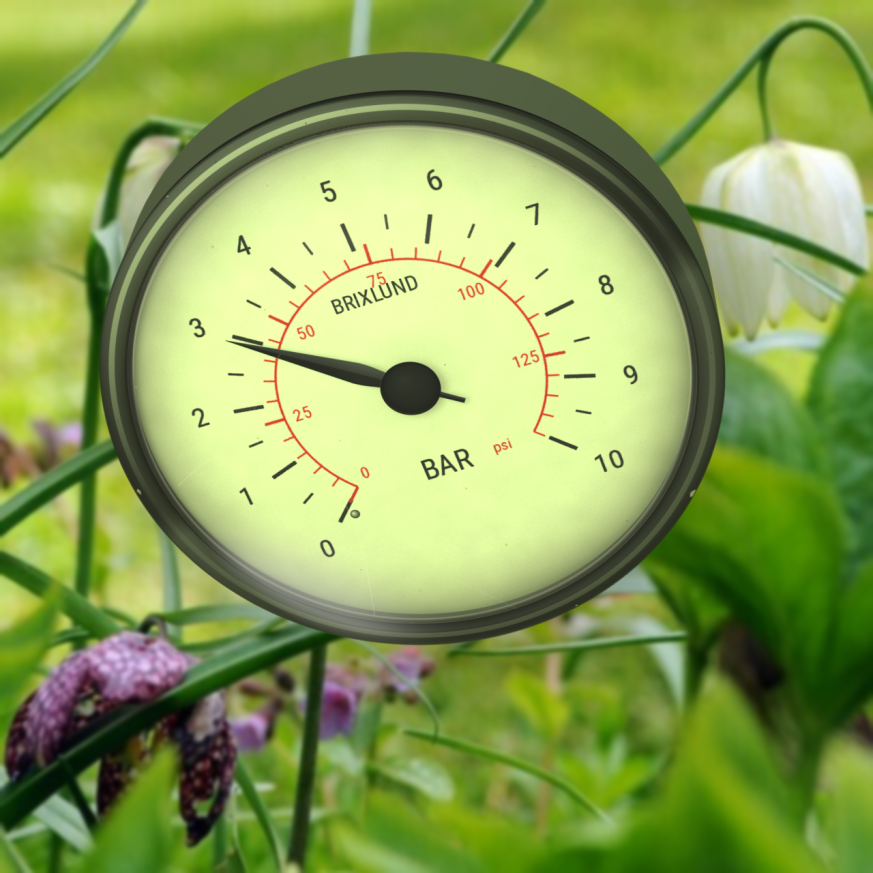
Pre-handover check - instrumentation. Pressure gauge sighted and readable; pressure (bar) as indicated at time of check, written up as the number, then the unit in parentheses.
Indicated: 3 (bar)
